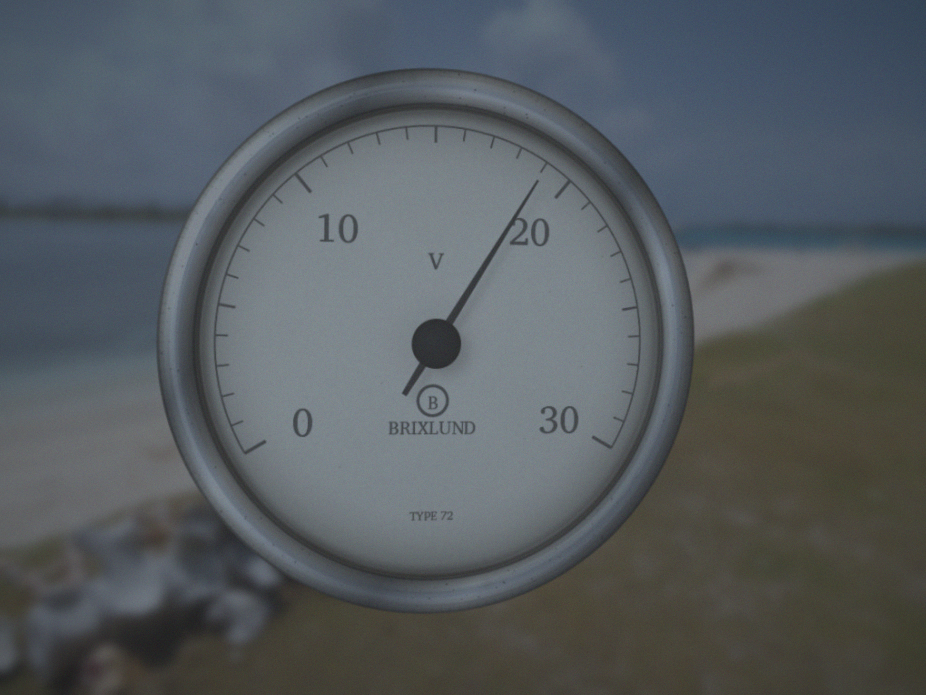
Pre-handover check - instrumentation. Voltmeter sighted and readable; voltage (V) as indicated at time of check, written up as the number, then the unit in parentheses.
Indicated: 19 (V)
